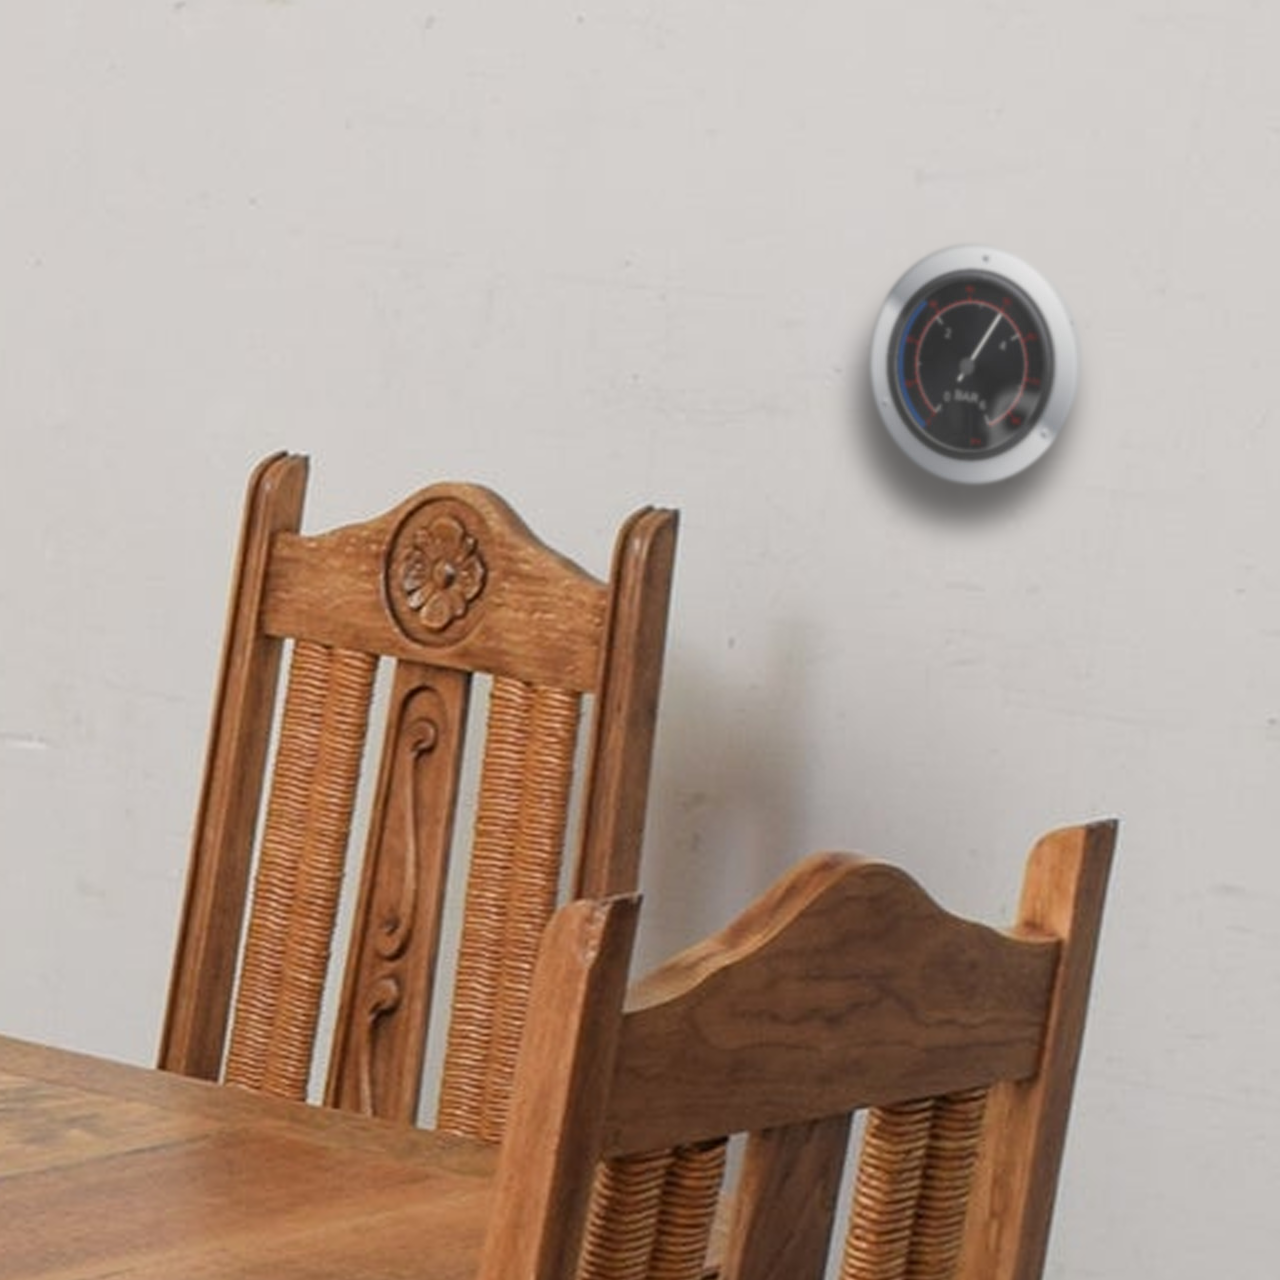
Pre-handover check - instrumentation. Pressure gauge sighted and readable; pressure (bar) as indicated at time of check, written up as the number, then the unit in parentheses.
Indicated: 3.5 (bar)
